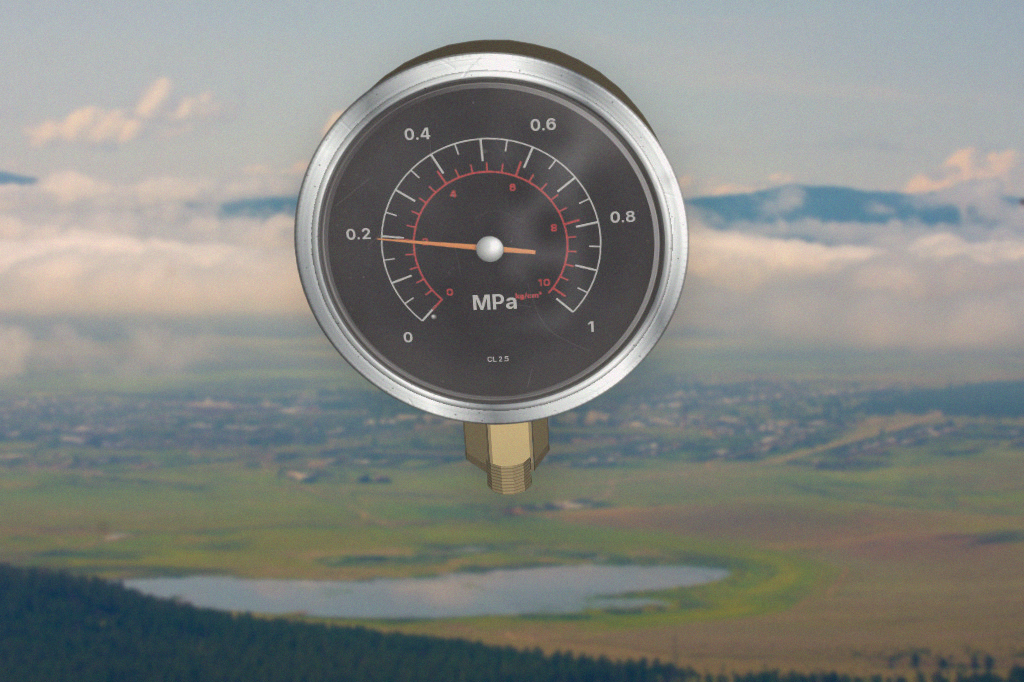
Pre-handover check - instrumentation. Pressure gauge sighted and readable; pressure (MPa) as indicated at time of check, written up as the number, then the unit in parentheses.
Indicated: 0.2 (MPa)
